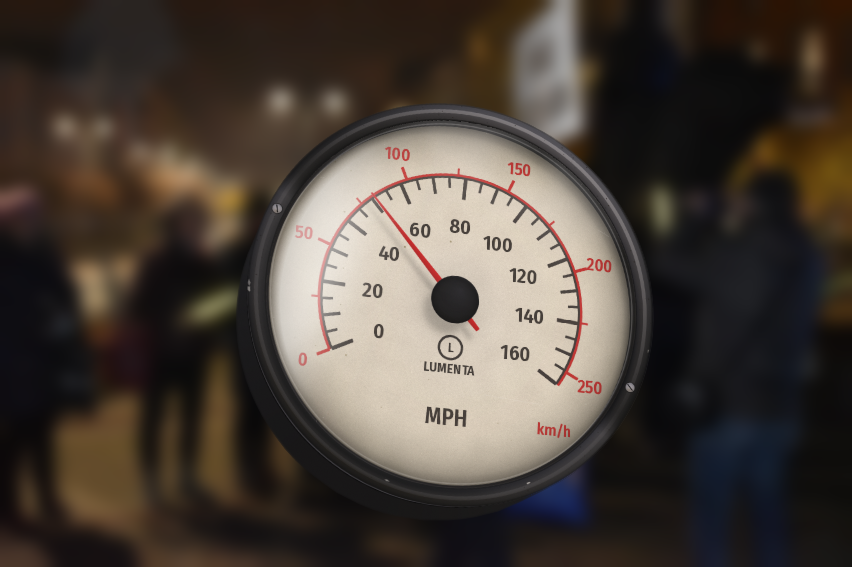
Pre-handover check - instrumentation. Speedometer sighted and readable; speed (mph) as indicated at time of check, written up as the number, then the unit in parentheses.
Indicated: 50 (mph)
